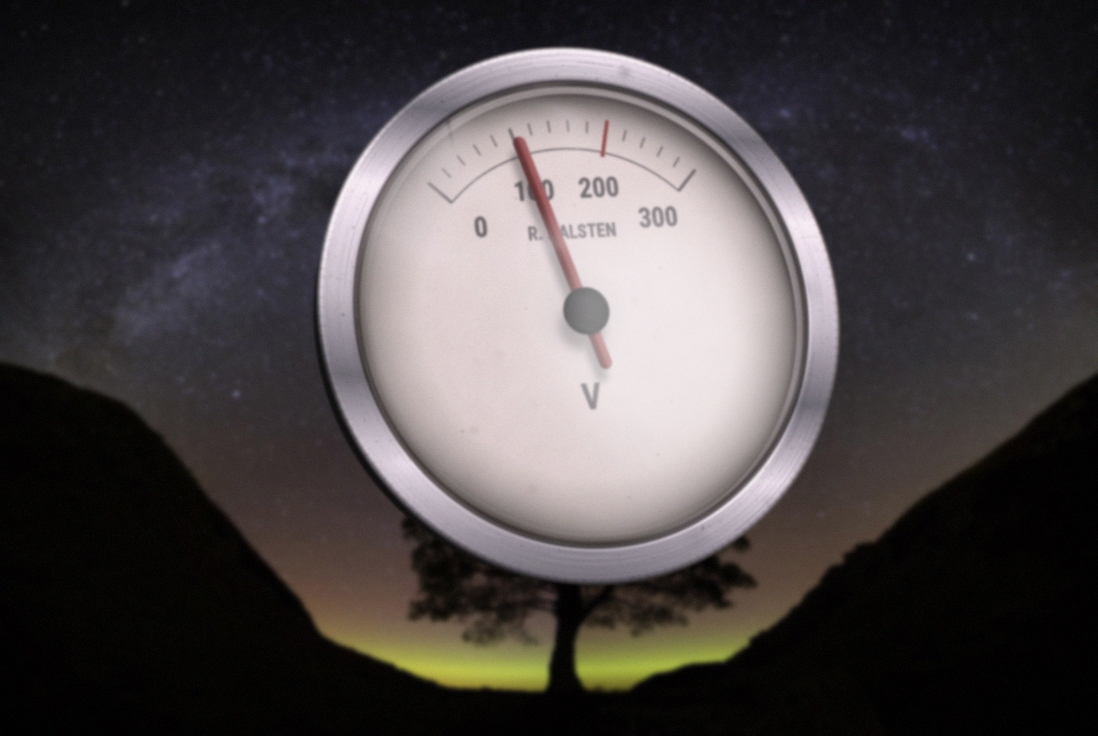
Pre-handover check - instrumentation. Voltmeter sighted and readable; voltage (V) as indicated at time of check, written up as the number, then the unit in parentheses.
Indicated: 100 (V)
